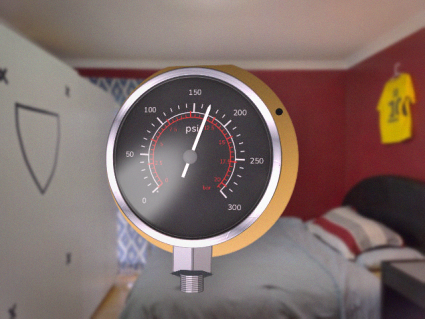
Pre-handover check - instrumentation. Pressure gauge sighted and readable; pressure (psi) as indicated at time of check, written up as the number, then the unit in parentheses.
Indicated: 170 (psi)
